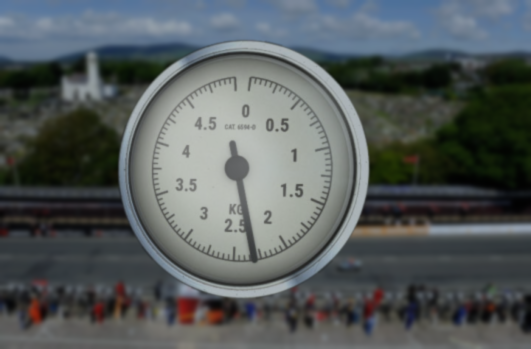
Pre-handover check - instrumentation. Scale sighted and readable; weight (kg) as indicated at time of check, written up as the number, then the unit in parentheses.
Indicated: 2.3 (kg)
